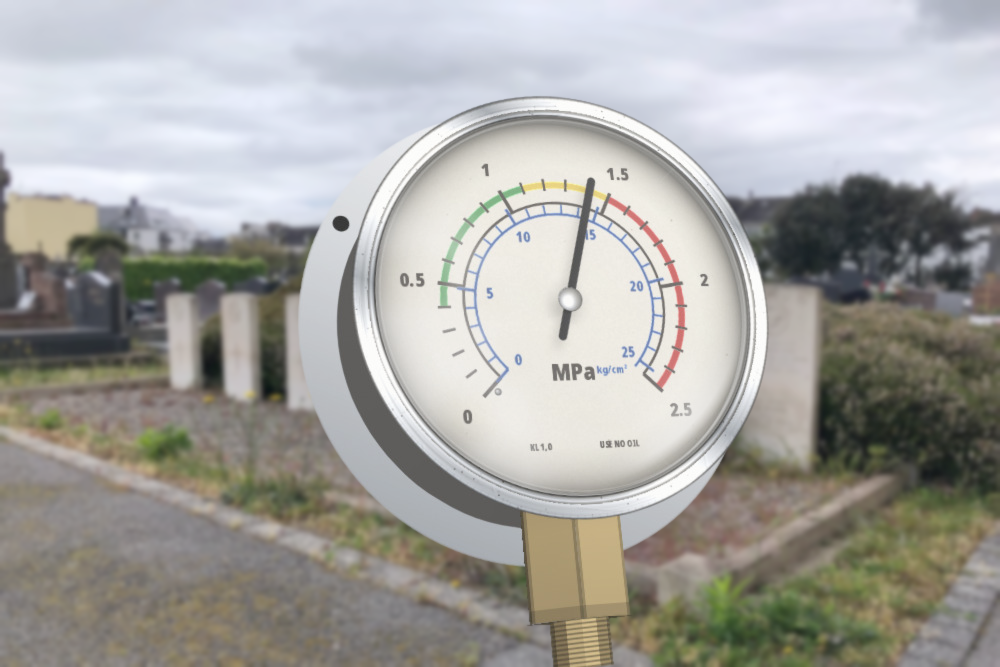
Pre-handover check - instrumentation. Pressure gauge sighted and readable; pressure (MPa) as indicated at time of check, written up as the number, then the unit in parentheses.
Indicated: 1.4 (MPa)
